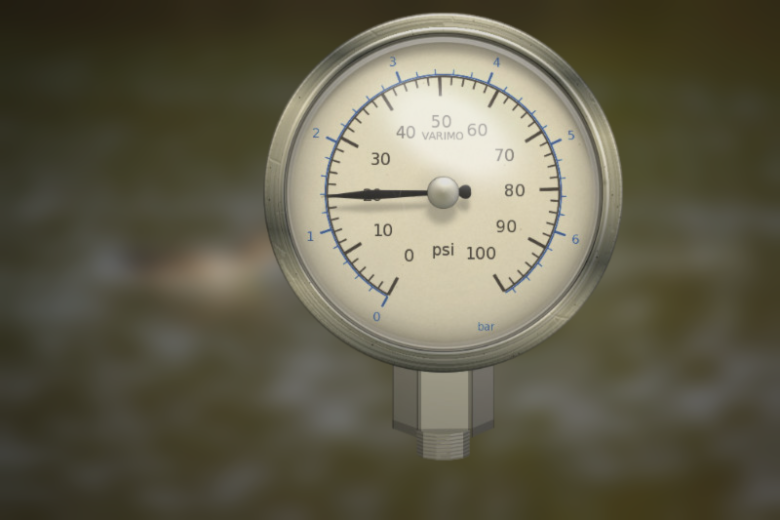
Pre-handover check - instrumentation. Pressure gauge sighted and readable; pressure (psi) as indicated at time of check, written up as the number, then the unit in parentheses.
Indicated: 20 (psi)
